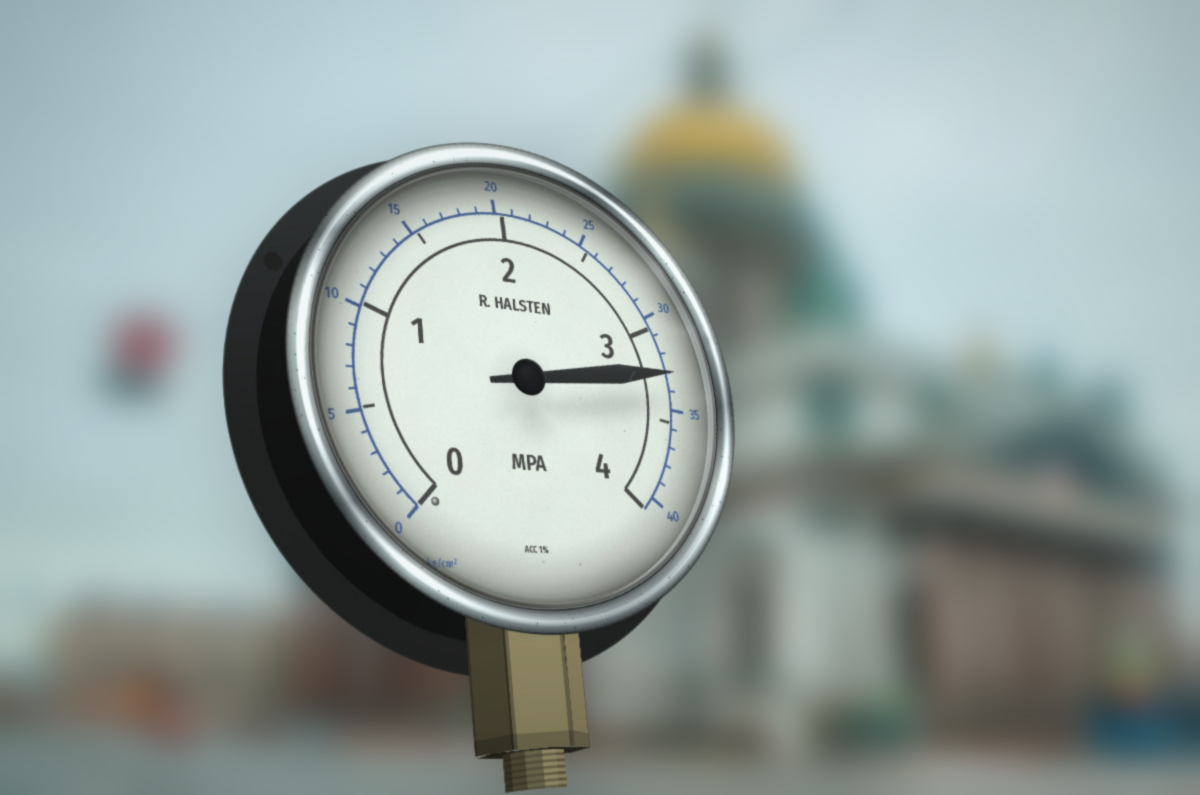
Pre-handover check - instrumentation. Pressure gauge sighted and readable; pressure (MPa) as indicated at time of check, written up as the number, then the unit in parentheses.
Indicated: 3.25 (MPa)
